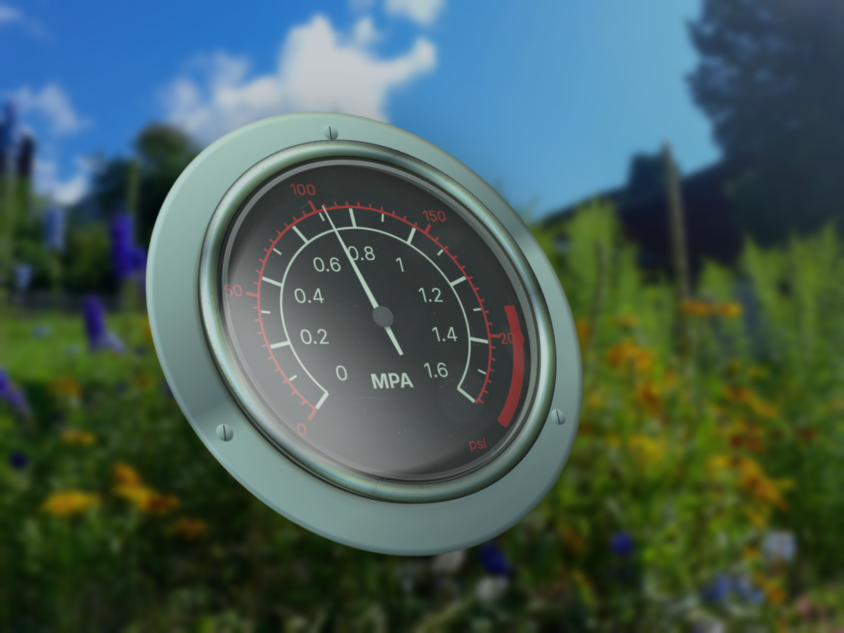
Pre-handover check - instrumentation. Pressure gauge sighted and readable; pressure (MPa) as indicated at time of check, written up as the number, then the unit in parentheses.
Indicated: 0.7 (MPa)
